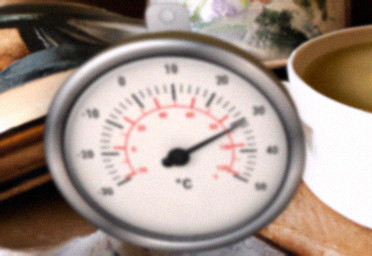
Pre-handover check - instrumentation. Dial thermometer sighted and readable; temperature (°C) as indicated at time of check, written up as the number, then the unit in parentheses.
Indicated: 30 (°C)
